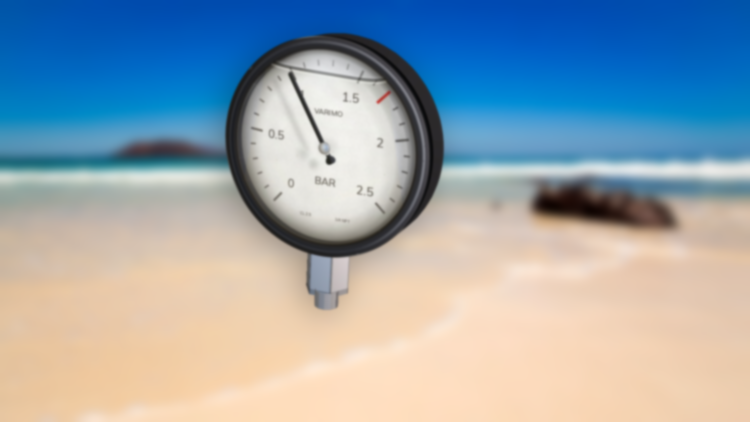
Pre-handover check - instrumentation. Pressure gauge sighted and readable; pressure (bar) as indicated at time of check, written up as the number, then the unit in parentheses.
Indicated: 1 (bar)
